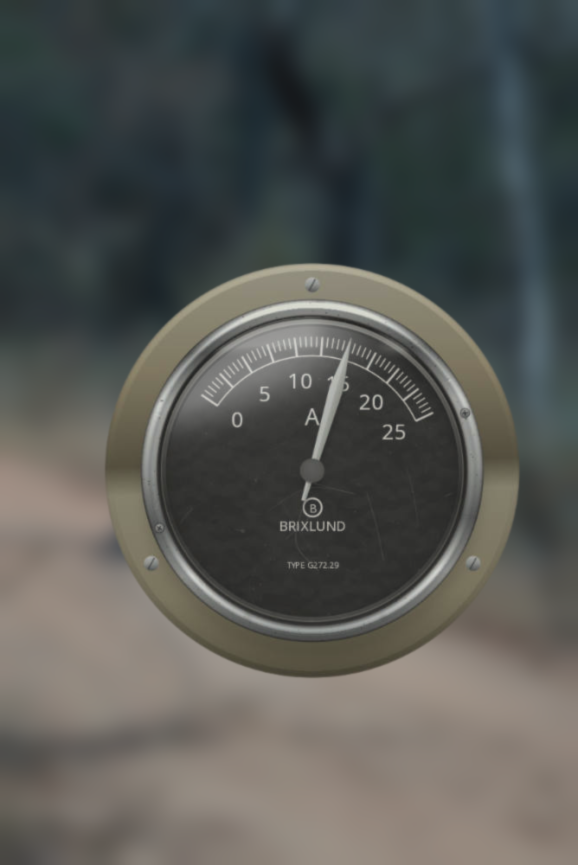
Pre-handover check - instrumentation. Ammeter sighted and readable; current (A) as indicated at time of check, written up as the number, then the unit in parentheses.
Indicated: 15 (A)
